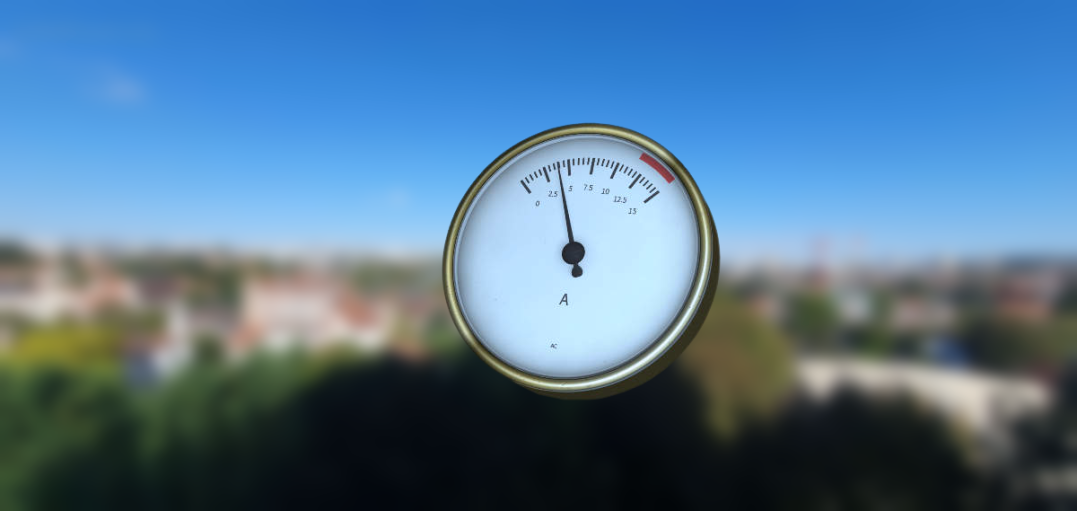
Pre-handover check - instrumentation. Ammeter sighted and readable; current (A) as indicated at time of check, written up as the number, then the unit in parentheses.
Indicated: 4 (A)
